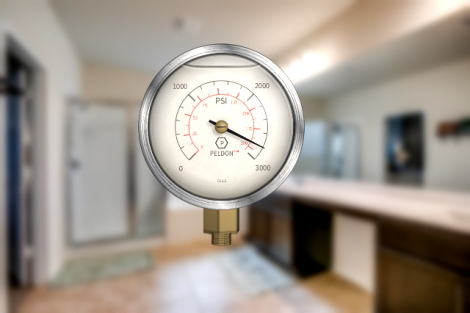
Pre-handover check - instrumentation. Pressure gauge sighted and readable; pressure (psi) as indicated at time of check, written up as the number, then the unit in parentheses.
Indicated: 2800 (psi)
